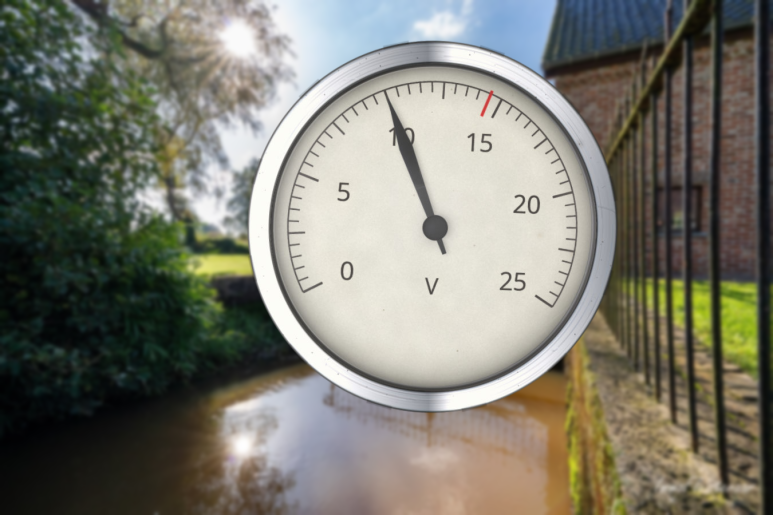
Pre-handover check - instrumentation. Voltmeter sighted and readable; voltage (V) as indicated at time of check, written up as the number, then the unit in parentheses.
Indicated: 10 (V)
